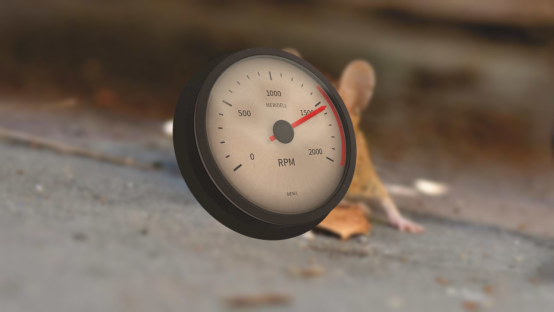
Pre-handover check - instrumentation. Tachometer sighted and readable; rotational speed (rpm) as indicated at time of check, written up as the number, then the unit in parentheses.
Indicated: 1550 (rpm)
